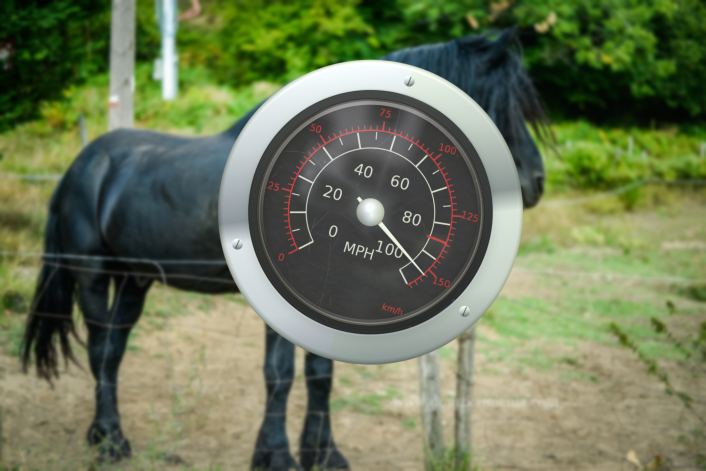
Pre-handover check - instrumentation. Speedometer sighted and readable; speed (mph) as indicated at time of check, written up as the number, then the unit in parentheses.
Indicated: 95 (mph)
